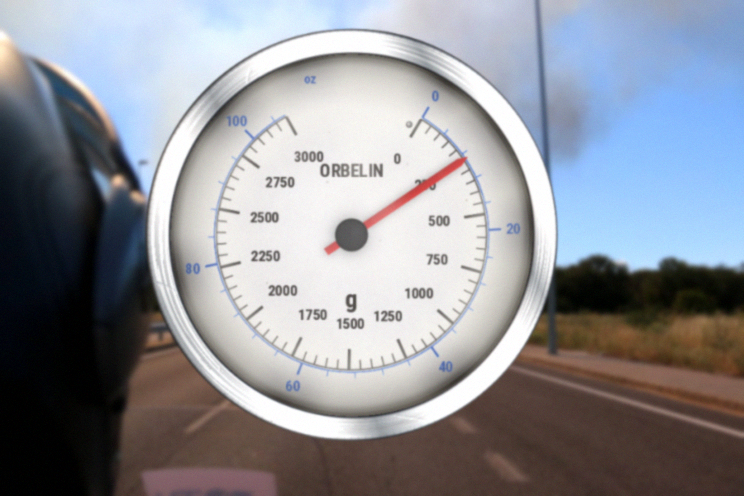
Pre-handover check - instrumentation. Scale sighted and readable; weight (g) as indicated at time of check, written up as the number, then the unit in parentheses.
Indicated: 250 (g)
